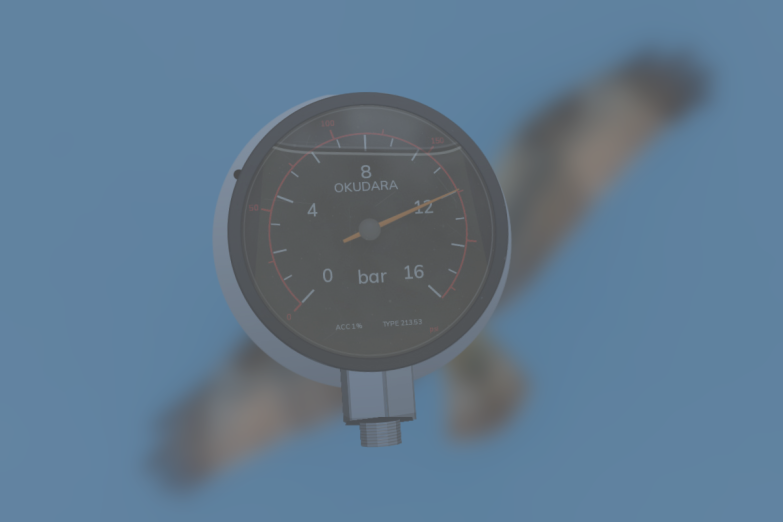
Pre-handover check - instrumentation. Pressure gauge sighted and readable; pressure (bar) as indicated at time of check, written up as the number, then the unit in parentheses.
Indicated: 12 (bar)
